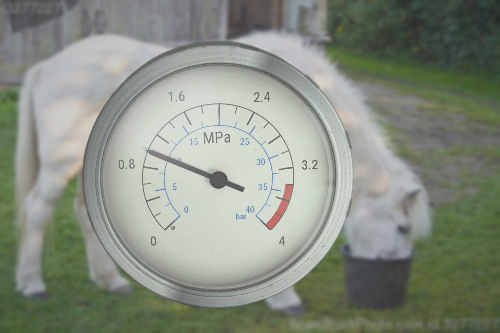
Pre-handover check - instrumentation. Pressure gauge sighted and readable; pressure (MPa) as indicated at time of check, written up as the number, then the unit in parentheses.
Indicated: 1 (MPa)
